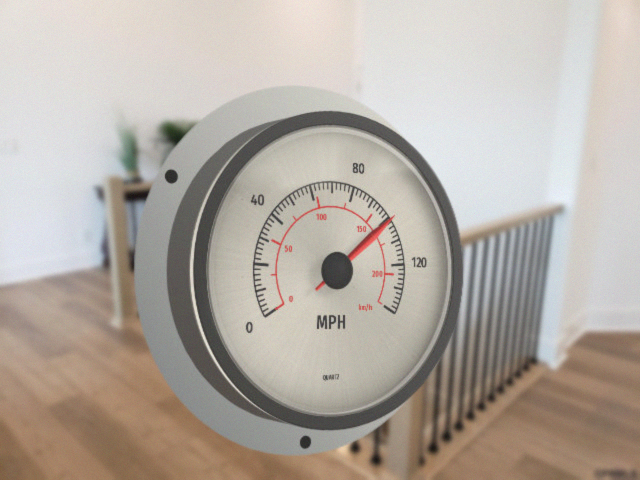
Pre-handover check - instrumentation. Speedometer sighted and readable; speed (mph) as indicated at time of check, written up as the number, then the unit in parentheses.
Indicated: 100 (mph)
